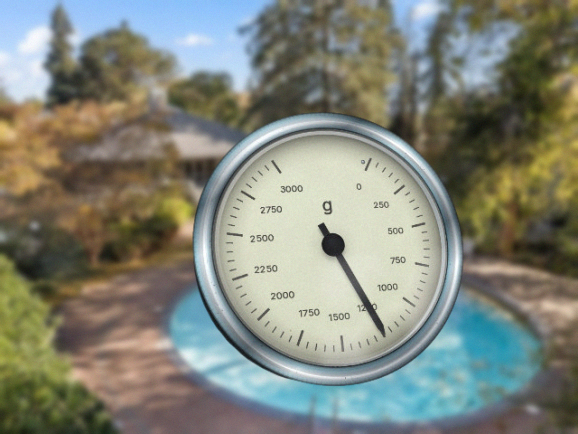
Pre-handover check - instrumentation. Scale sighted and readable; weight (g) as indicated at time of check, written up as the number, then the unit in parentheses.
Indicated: 1250 (g)
